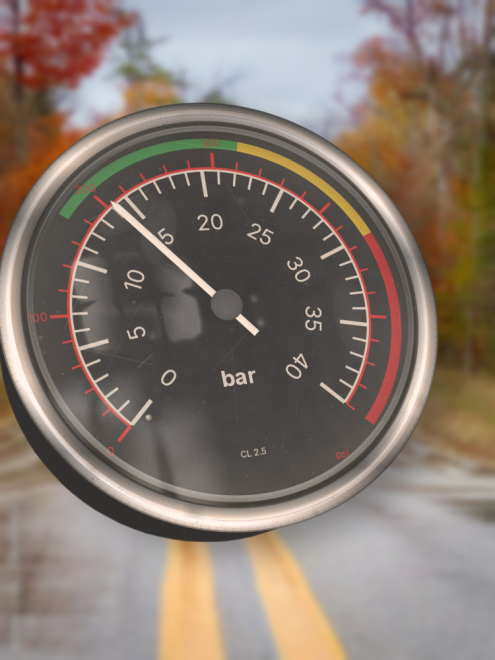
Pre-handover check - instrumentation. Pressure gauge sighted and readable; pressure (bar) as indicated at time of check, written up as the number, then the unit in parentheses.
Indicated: 14 (bar)
